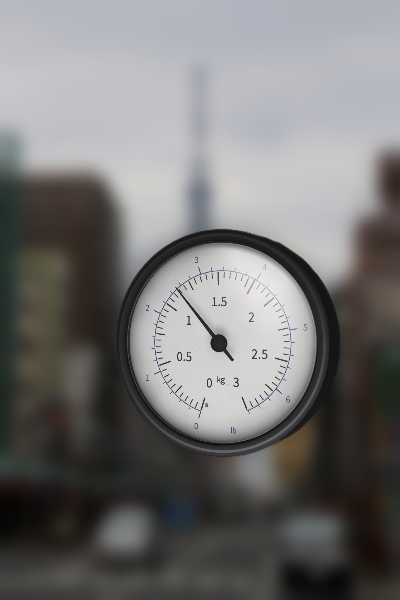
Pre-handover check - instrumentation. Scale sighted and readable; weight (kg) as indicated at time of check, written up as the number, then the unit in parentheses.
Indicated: 1.15 (kg)
